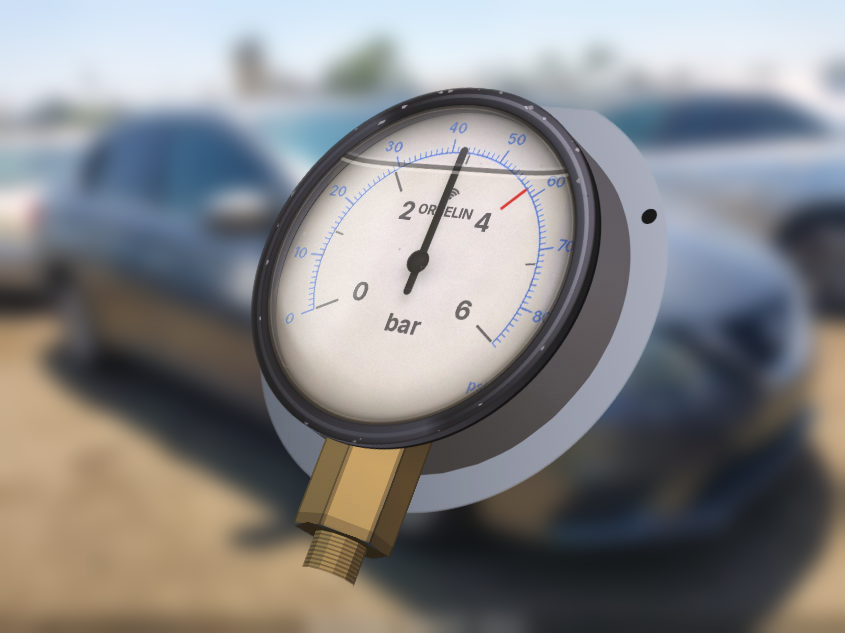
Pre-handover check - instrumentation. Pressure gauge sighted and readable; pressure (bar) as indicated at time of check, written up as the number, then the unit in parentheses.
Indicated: 3 (bar)
